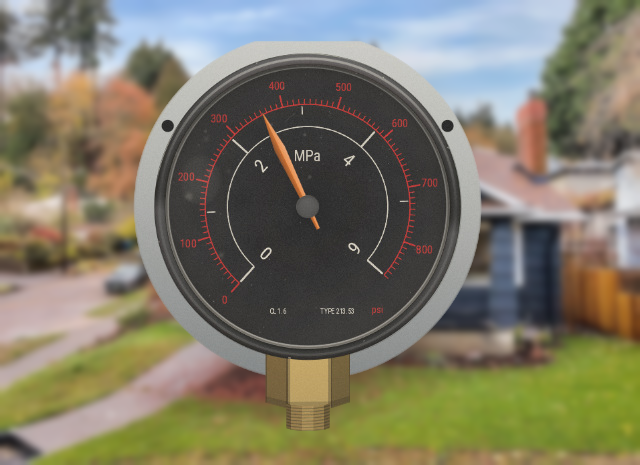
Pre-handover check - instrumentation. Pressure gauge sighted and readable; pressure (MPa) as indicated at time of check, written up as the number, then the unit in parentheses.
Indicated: 2.5 (MPa)
